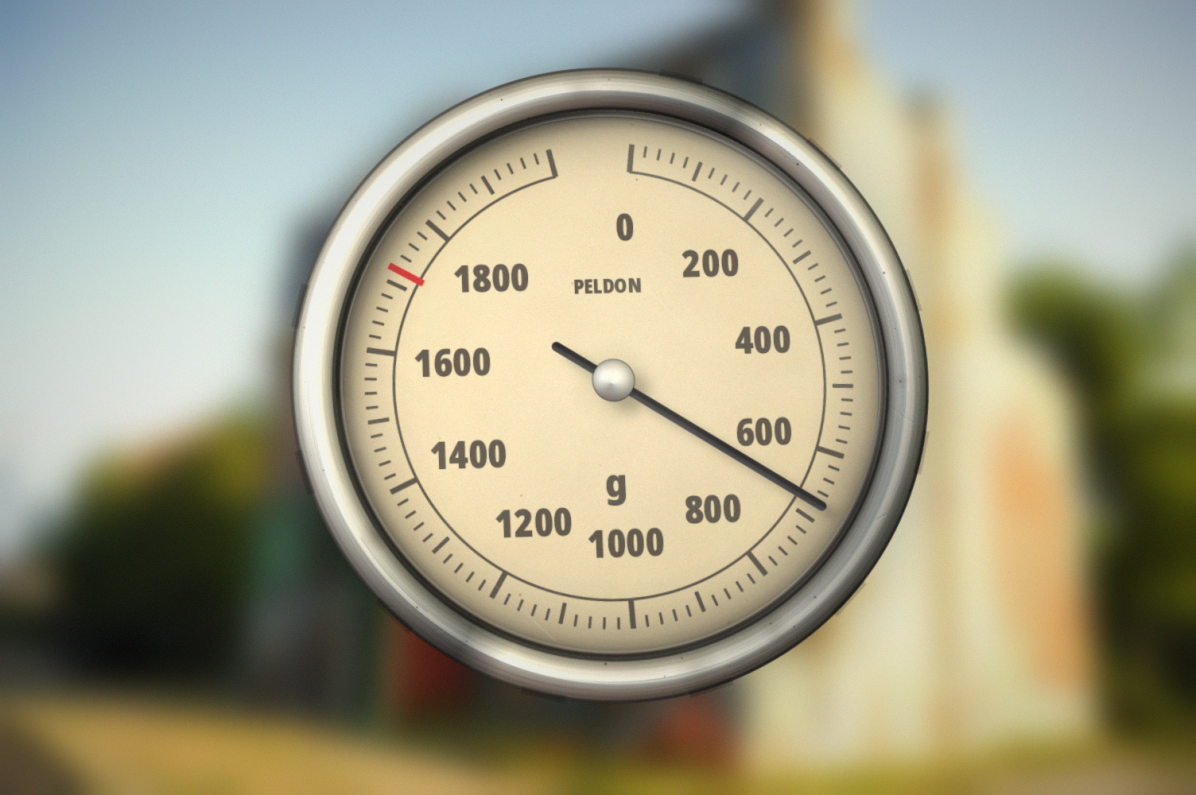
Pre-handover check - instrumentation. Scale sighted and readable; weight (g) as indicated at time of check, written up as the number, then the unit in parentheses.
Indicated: 680 (g)
